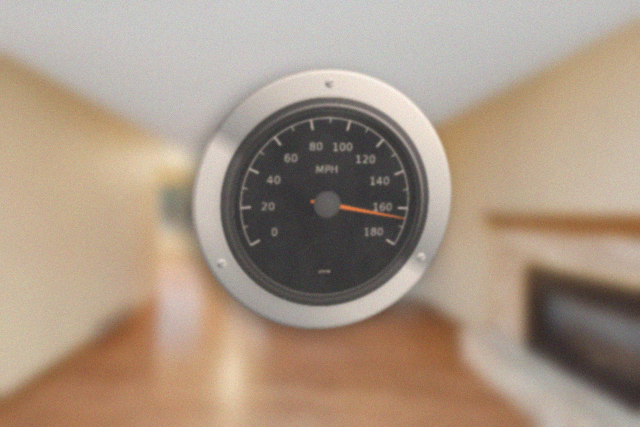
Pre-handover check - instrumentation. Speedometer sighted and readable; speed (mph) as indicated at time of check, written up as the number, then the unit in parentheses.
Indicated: 165 (mph)
